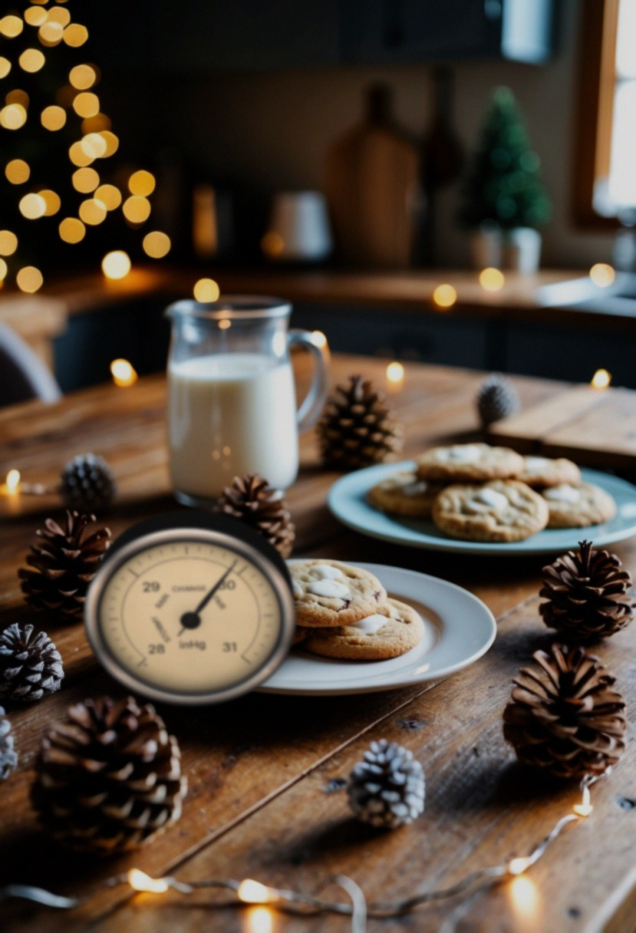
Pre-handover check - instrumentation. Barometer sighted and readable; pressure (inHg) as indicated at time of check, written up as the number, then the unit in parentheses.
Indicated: 29.9 (inHg)
